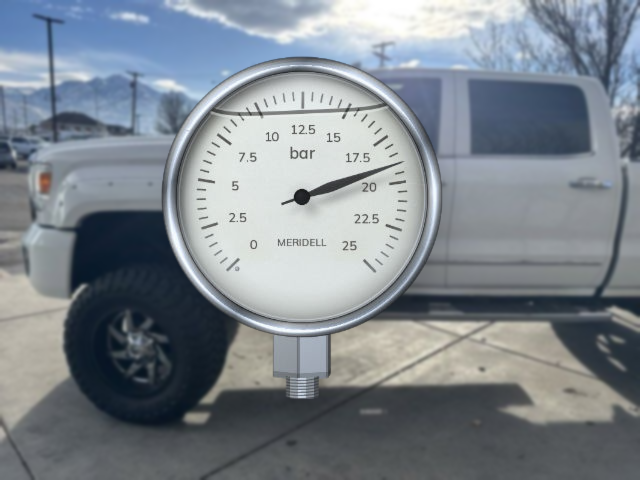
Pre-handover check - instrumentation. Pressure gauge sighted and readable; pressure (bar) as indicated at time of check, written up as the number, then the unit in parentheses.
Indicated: 19 (bar)
